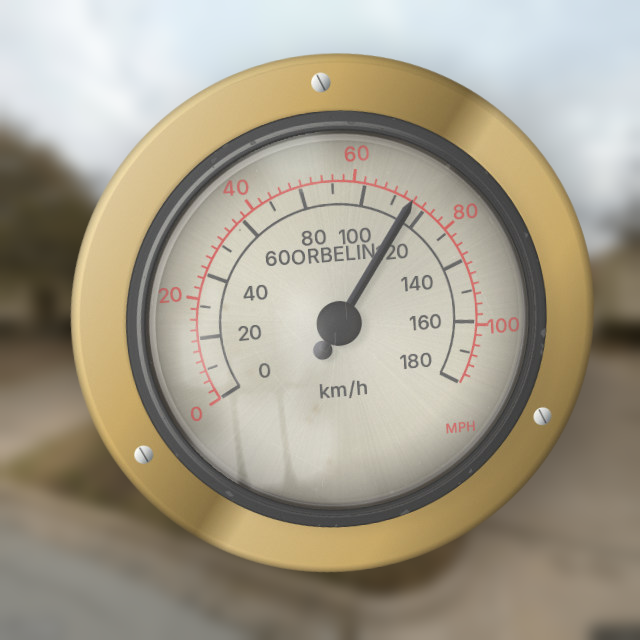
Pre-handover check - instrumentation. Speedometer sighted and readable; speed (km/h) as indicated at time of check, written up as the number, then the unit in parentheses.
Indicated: 115 (km/h)
